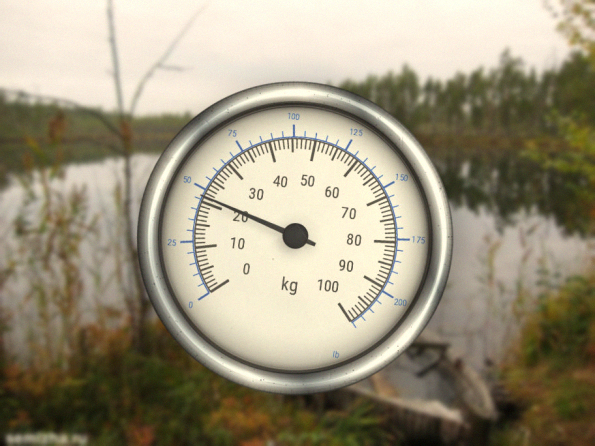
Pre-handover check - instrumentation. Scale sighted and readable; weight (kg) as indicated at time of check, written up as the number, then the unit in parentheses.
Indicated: 21 (kg)
